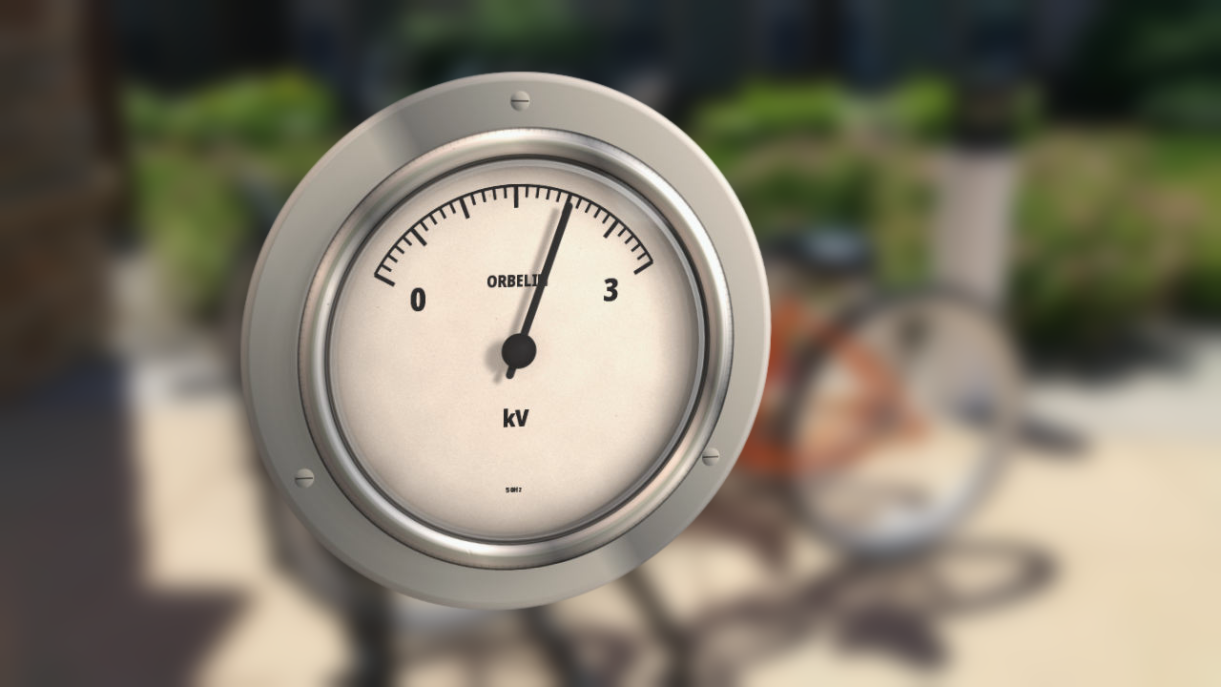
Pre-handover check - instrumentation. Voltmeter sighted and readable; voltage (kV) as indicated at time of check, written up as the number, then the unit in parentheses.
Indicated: 2 (kV)
